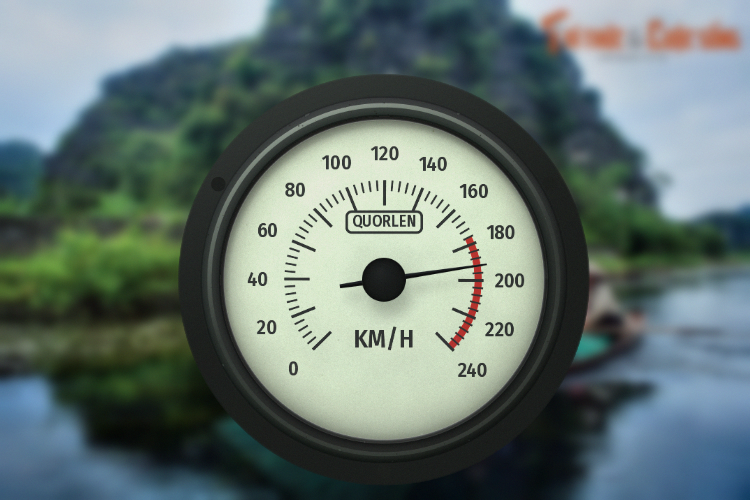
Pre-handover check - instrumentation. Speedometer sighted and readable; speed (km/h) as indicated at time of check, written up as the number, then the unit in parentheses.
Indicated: 192 (km/h)
